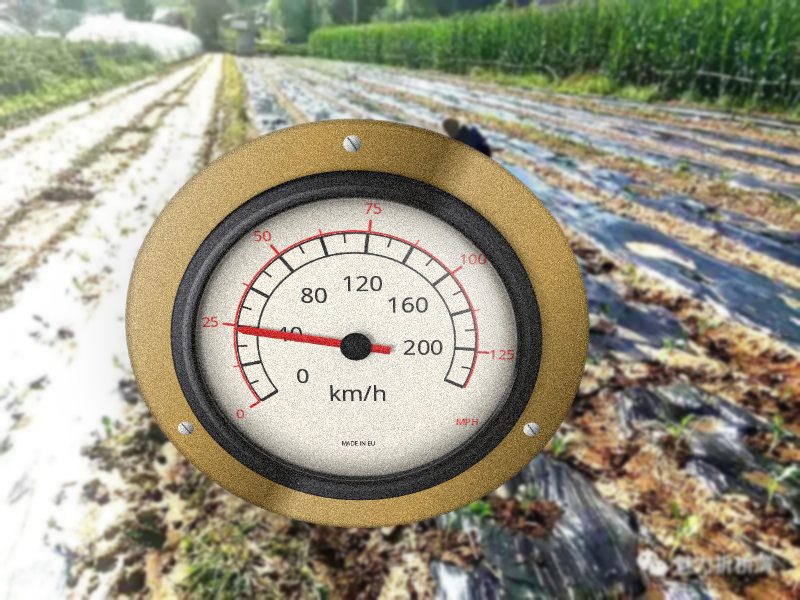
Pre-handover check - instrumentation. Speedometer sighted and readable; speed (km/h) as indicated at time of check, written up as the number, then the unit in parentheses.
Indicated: 40 (km/h)
